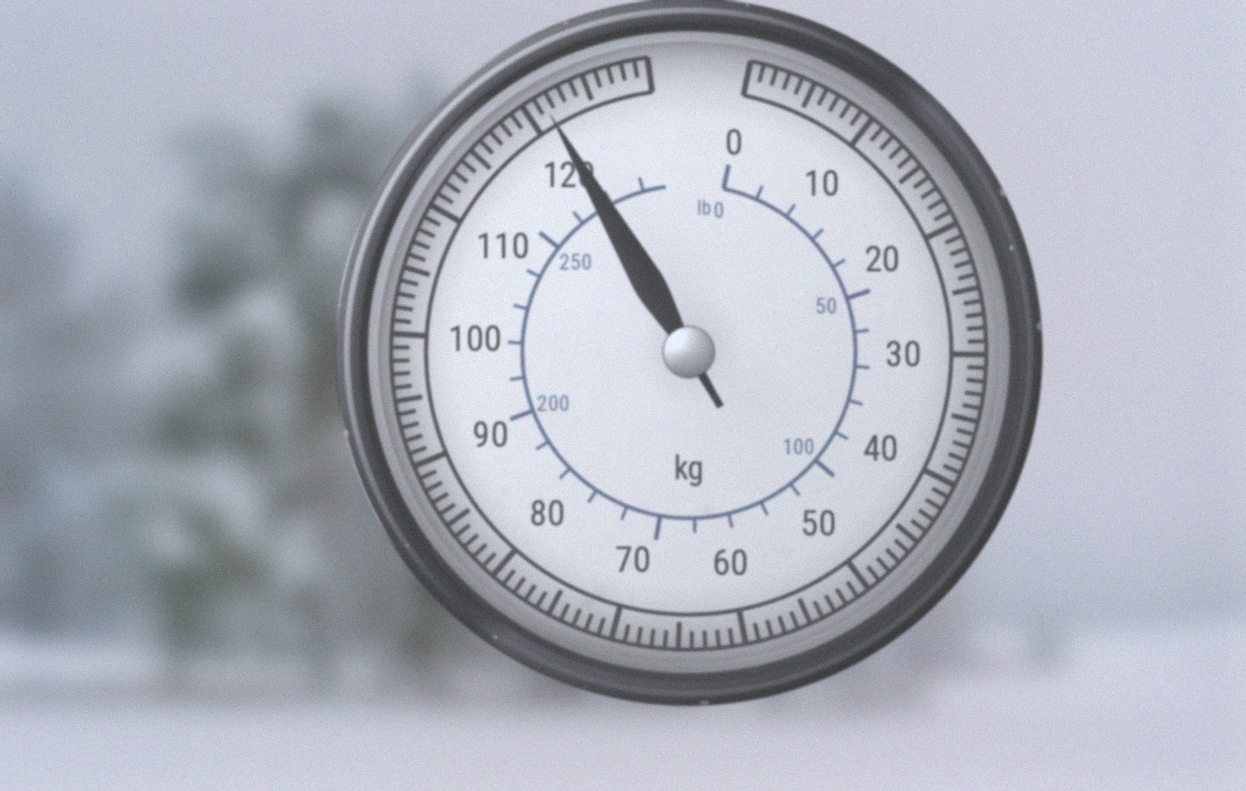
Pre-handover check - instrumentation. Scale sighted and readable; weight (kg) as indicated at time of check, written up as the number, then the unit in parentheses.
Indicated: 121.5 (kg)
